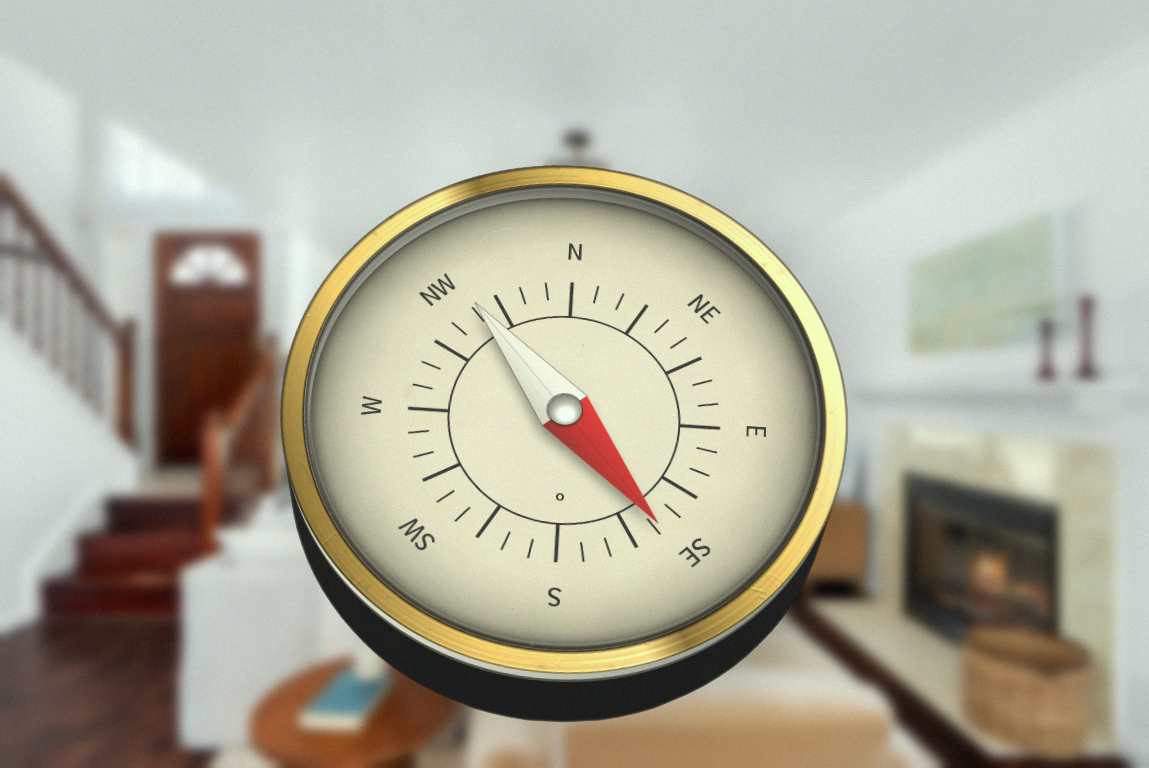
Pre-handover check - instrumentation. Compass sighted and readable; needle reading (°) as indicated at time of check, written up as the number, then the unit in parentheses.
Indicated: 140 (°)
